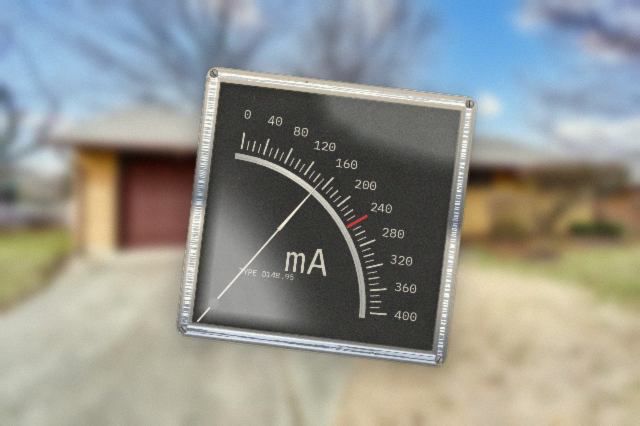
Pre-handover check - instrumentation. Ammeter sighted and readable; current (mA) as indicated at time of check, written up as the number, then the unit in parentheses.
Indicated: 150 (mA)
